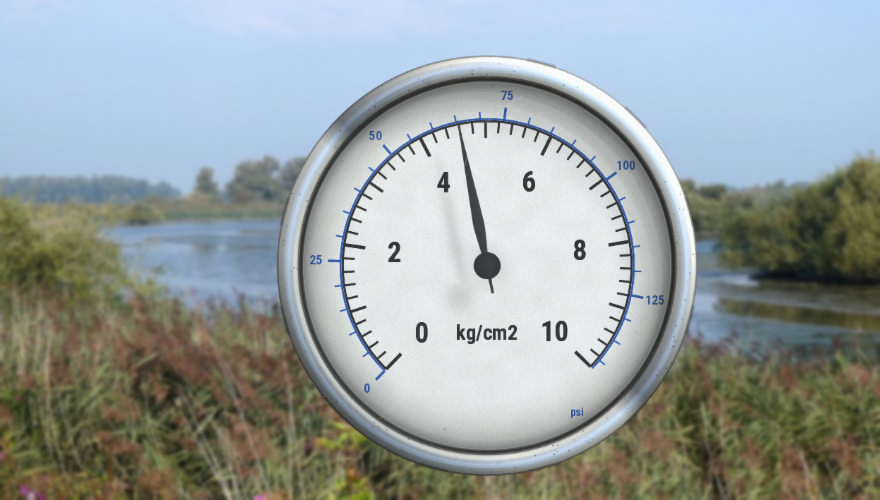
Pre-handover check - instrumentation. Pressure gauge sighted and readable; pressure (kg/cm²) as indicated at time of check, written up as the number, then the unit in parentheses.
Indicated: 4.6 (kg/cm²)
